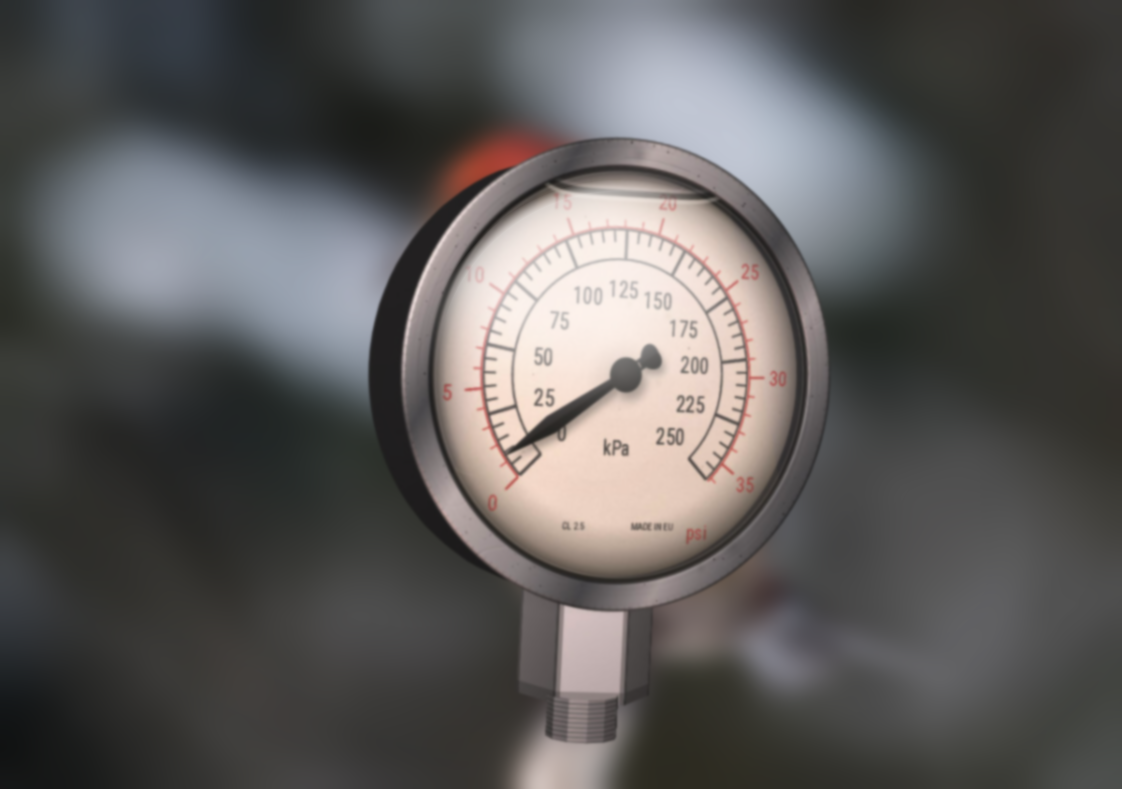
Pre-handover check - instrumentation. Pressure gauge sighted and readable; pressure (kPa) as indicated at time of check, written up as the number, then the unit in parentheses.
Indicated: 10 (kPa)
